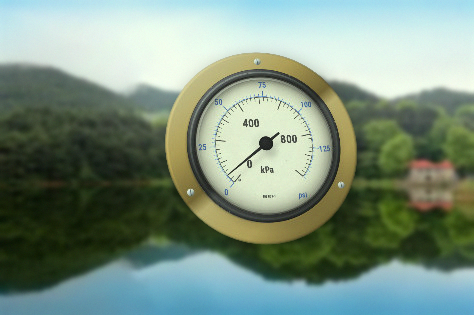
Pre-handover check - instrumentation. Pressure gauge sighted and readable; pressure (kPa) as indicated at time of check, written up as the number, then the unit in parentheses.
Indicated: 40 (kPa)
